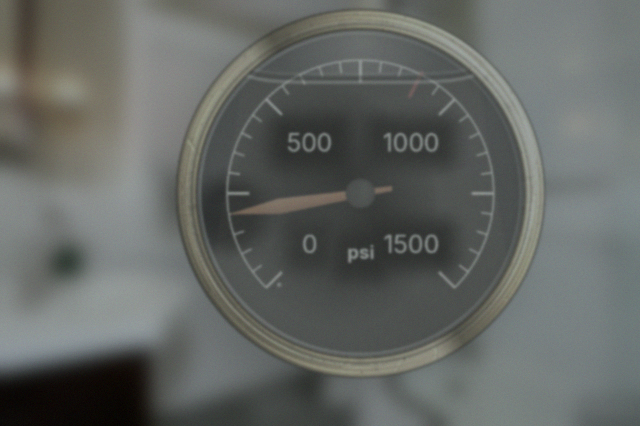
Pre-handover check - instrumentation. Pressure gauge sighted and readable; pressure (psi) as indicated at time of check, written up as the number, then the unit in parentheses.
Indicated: 200 (psi)
